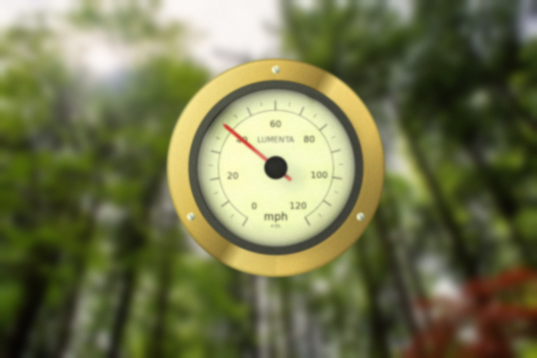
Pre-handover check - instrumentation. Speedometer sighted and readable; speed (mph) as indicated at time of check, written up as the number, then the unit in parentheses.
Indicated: 40 (mph)
